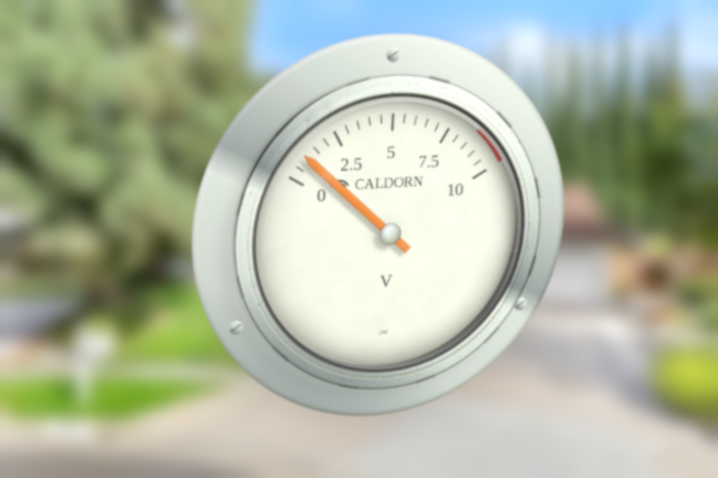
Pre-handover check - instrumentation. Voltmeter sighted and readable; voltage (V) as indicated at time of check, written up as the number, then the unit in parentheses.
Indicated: 1 (V)
